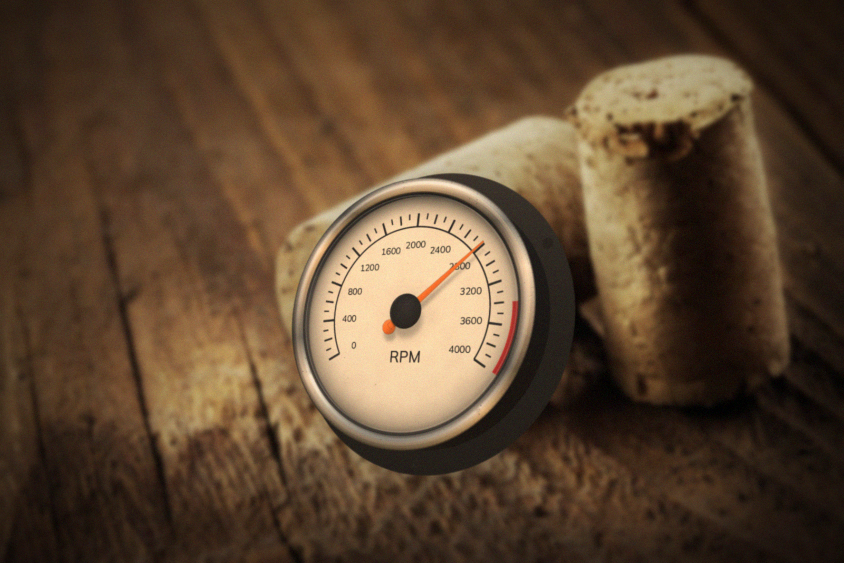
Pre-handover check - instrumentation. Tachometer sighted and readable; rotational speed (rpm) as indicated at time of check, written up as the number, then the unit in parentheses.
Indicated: 2800 (rpm)
